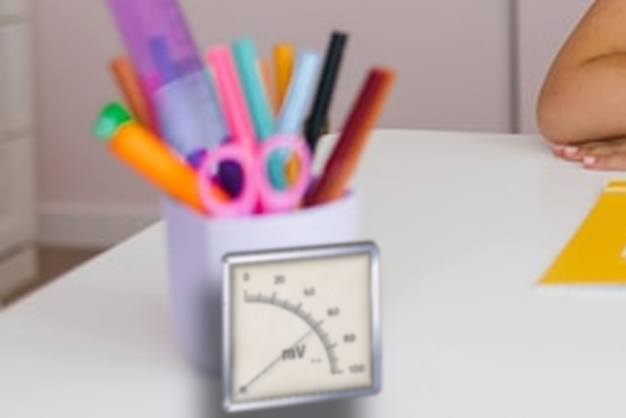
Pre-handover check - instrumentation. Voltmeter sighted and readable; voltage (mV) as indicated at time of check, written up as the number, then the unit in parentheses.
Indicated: 60 (mV)
